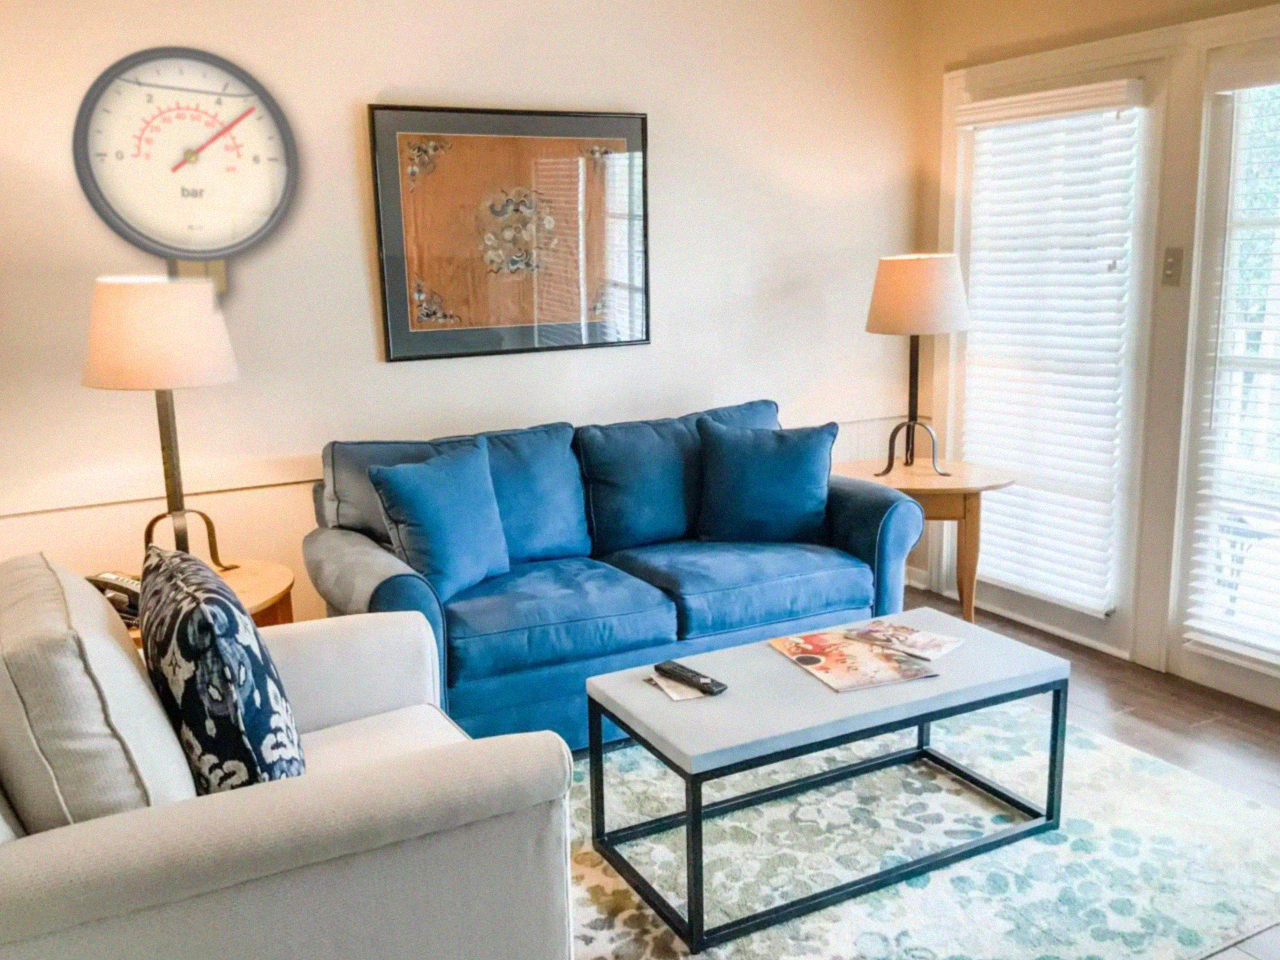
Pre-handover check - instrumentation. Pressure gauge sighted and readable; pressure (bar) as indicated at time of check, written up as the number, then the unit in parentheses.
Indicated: 4.75 (bar)
